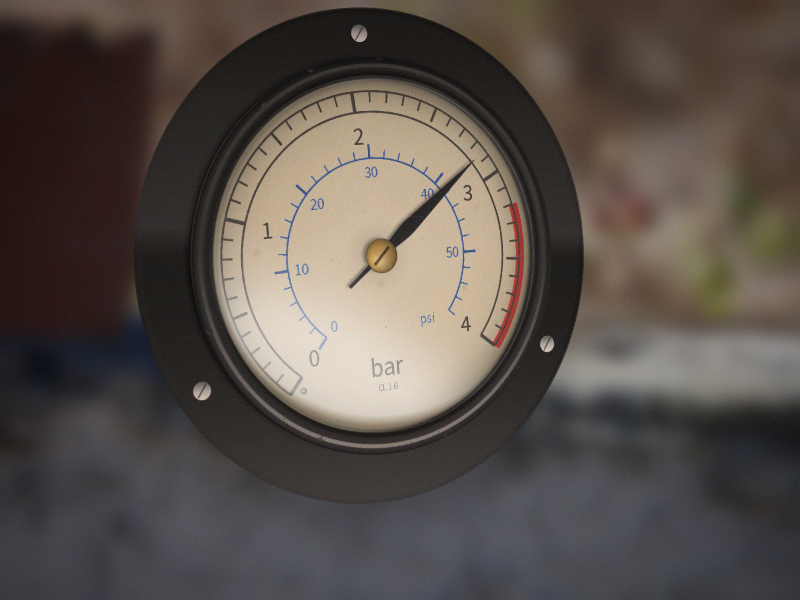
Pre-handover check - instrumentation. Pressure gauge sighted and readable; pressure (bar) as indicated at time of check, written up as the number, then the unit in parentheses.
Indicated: 2.85 (bar)
